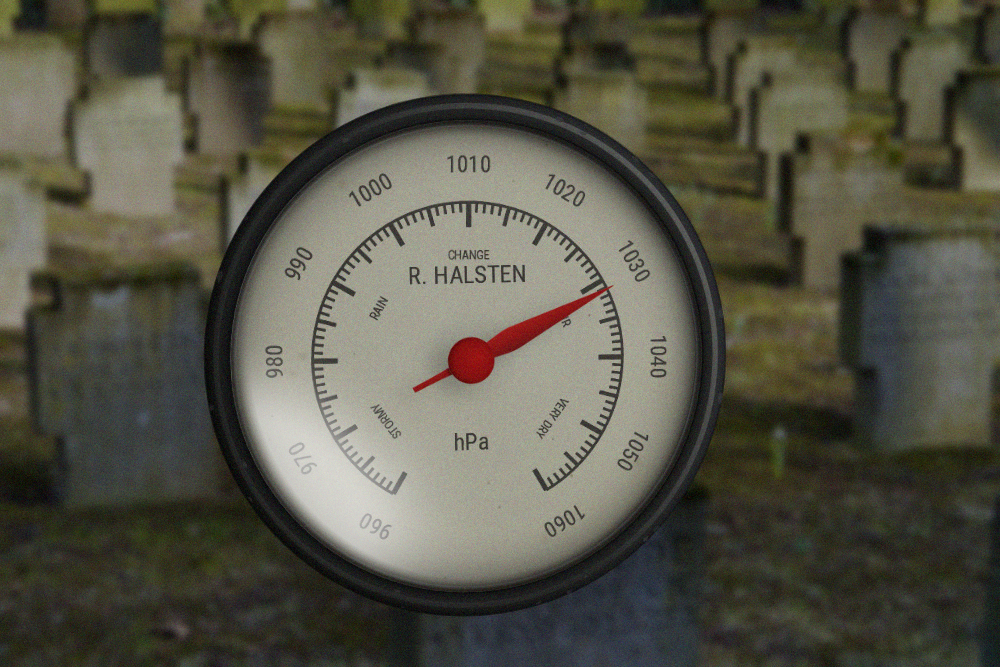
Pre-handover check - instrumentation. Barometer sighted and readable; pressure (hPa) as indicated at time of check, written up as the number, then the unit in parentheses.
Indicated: 1031 (hPa)
